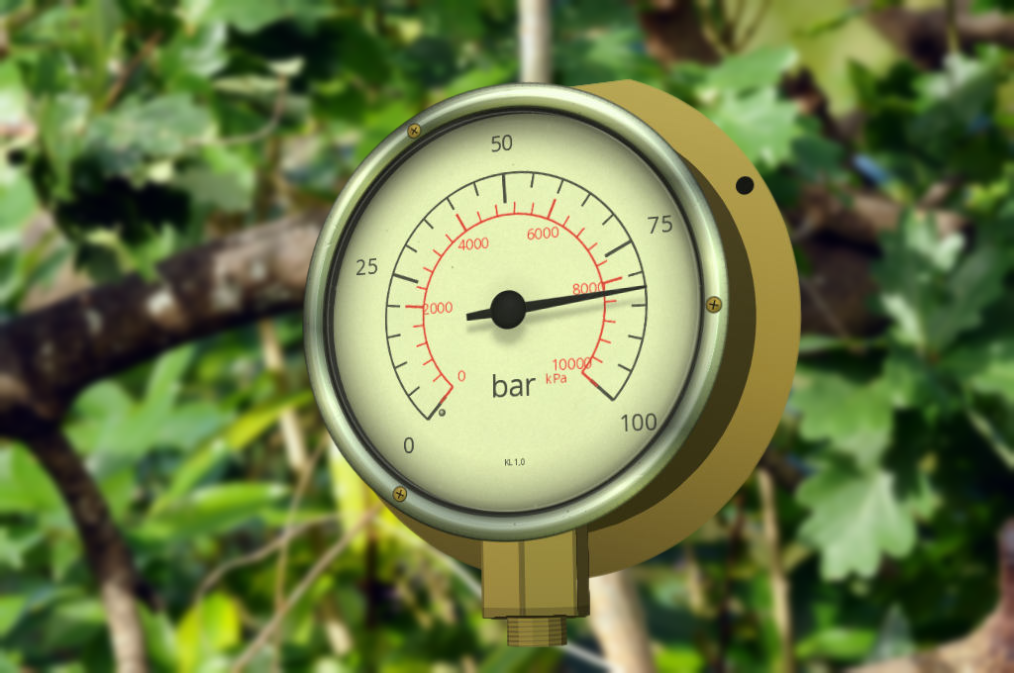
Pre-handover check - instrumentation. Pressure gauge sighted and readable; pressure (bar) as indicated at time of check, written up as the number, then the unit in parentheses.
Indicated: 82.5 (bar)
